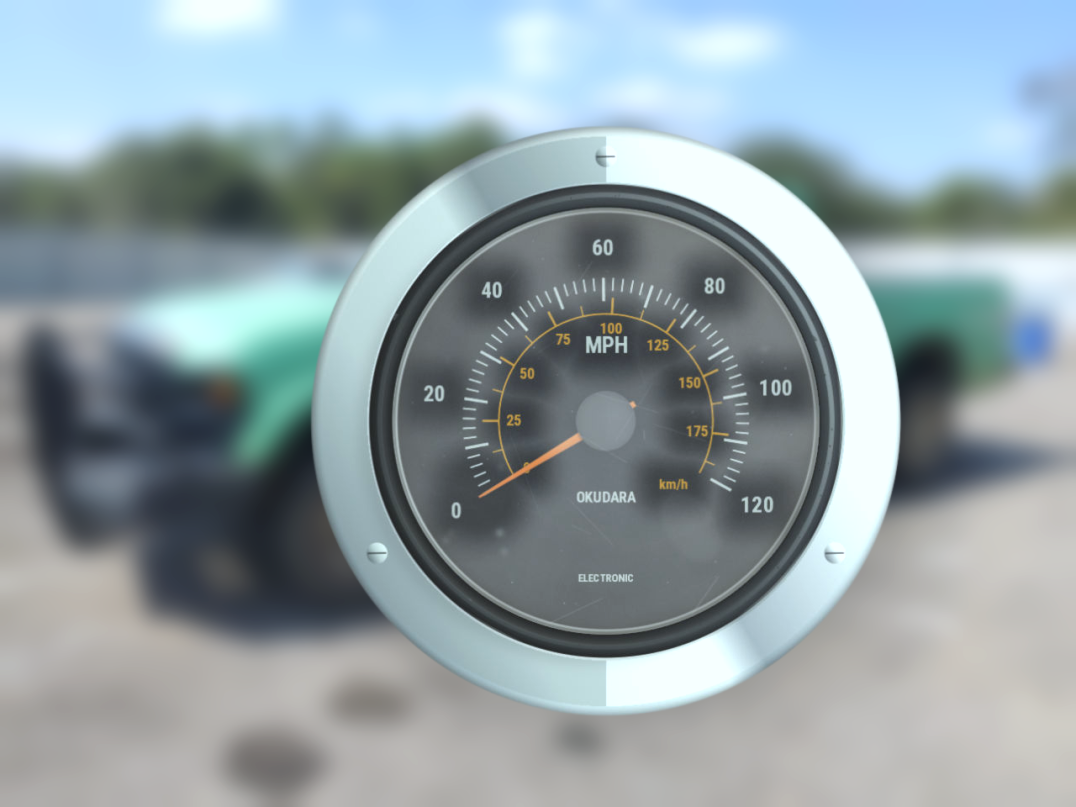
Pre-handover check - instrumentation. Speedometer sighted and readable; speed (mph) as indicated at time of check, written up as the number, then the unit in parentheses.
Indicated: 0 (mph)
